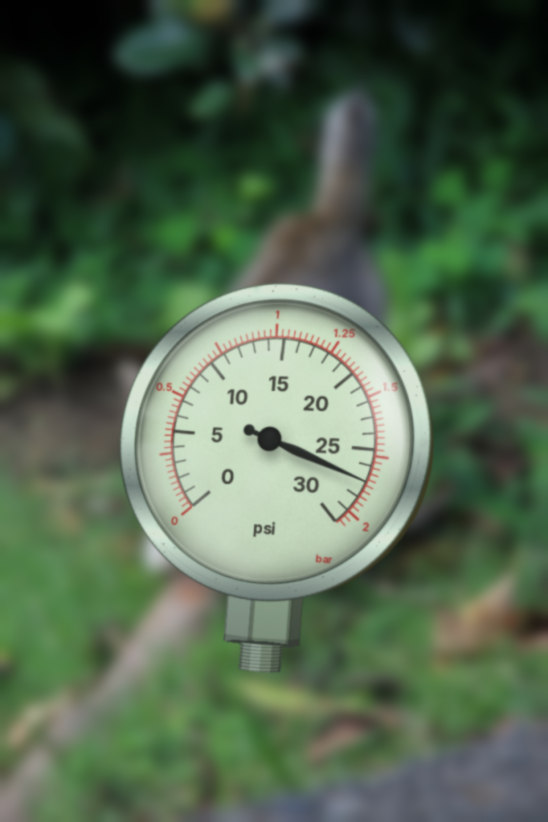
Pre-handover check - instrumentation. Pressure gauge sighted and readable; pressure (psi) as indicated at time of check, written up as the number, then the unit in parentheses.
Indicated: 27 (psi)
